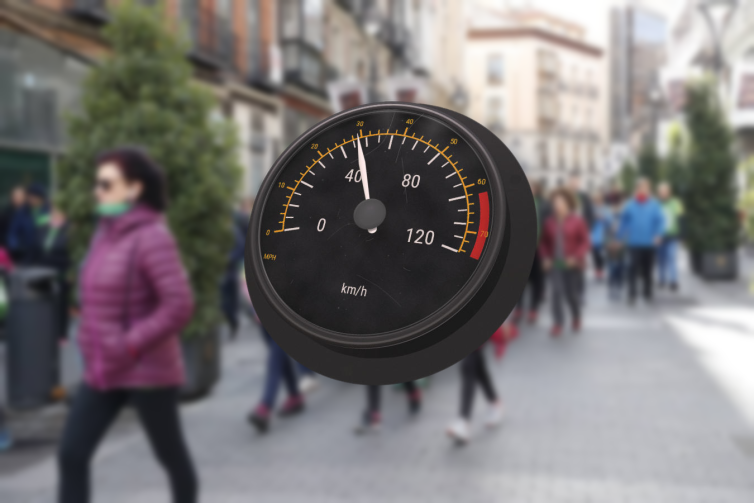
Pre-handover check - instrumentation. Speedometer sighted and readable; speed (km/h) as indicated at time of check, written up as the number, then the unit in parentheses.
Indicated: 47.5 (km/h)
